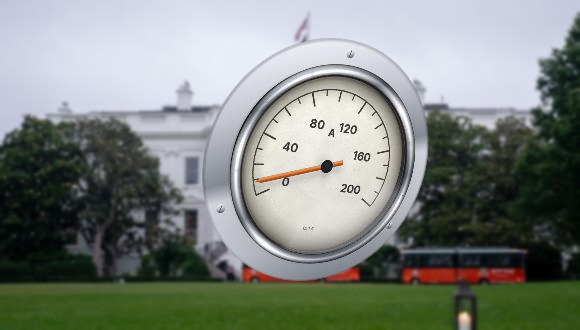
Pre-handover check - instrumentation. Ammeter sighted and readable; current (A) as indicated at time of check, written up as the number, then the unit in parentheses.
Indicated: 10 (A)
